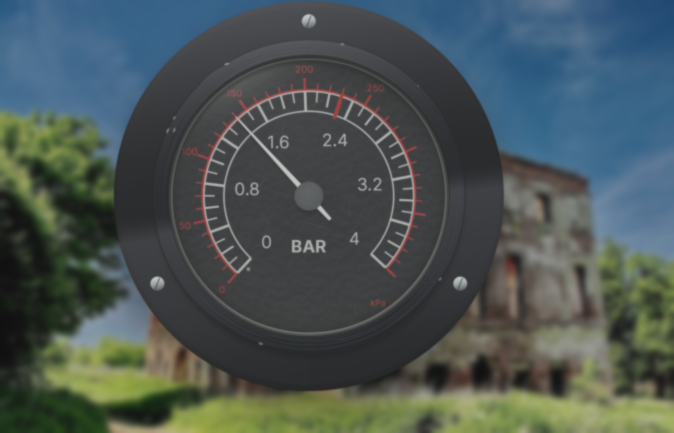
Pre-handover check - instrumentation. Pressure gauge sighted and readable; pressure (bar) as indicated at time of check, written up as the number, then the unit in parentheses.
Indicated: 1.4 (bar)
